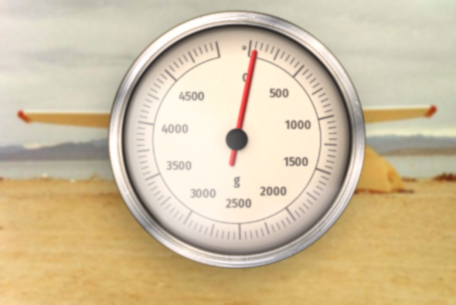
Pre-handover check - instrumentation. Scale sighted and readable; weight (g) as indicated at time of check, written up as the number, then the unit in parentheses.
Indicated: 50 (g)
